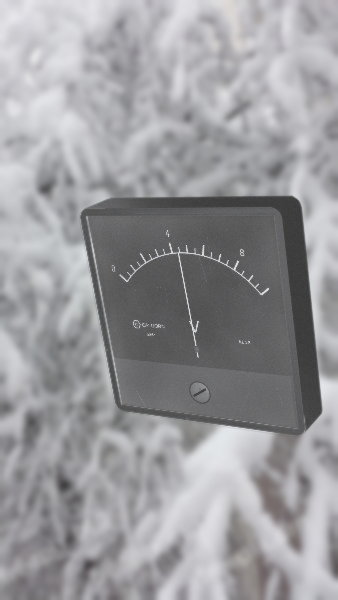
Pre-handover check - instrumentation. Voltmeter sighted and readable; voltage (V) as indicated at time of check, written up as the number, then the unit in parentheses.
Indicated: 4.5 (V)
